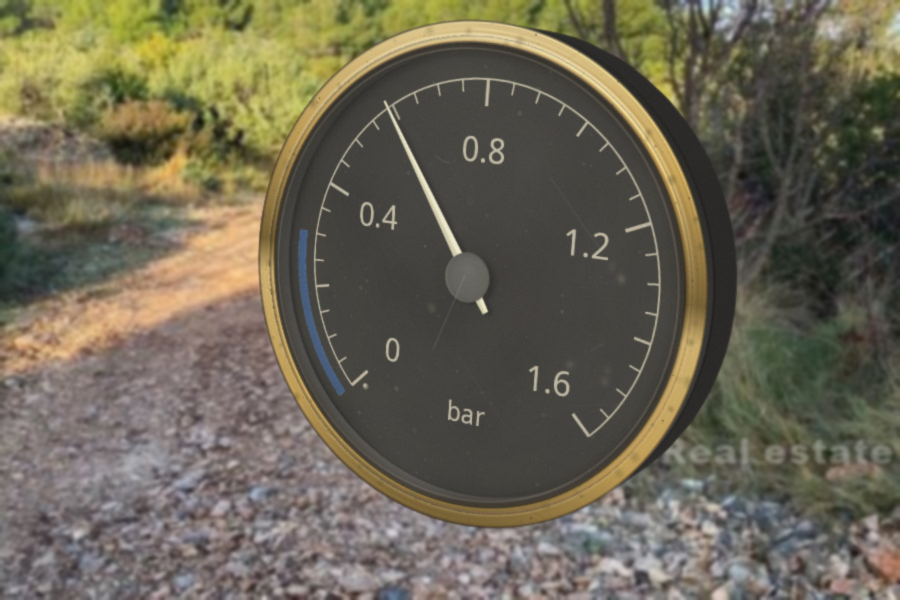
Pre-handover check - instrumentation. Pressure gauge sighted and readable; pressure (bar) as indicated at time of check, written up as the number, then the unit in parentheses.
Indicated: 0.6 (bar)
